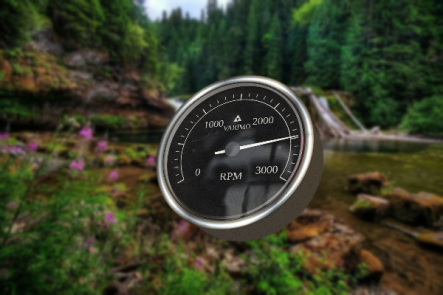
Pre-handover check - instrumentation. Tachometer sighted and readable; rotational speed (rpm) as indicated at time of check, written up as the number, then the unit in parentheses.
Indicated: 2500 (rpm)
